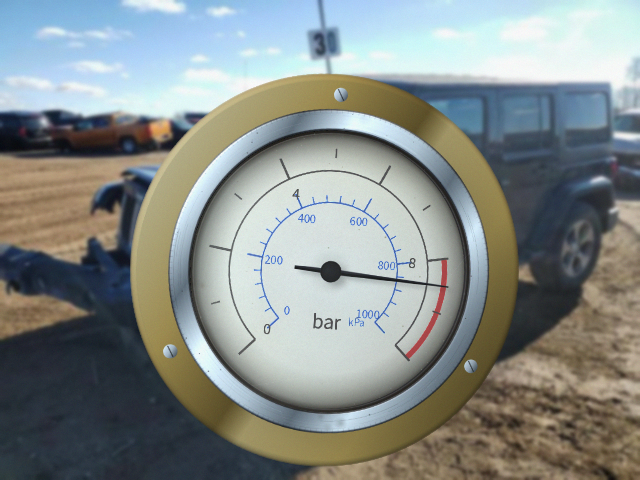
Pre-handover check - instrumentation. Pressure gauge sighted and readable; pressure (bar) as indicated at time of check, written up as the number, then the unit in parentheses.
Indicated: 8.5 (bar)
